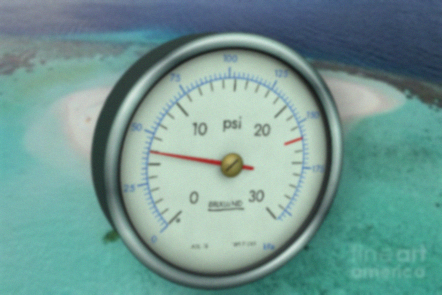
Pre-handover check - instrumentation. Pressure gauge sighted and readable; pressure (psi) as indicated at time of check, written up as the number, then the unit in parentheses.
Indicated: 6 (psi)
